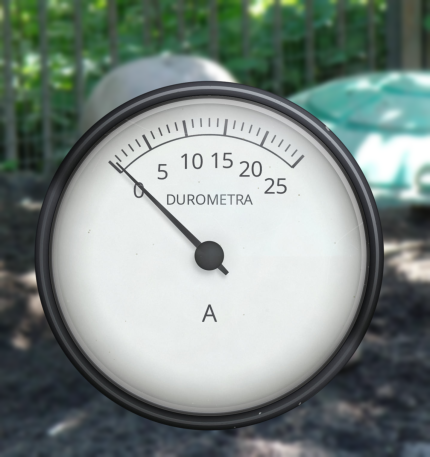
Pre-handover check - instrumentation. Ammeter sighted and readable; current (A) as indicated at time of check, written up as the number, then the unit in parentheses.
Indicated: 0.5 (A)
